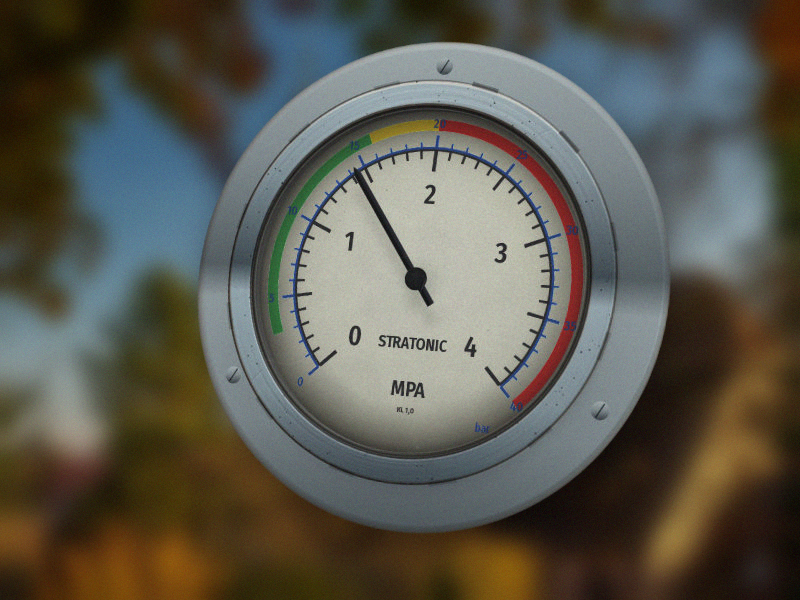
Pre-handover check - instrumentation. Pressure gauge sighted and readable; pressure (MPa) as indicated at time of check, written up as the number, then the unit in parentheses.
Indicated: 1.45 (MPa)
